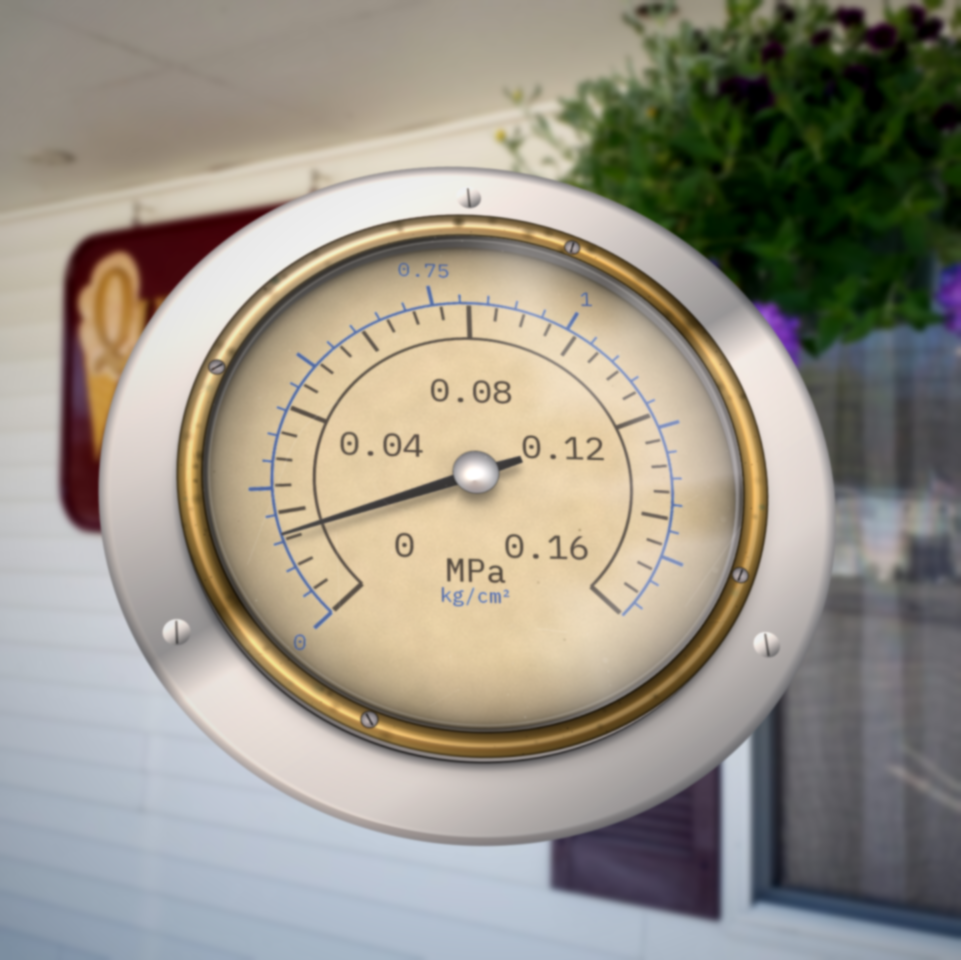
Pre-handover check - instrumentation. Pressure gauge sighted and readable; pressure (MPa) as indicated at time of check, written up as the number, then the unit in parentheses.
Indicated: 0.015 (MPa)
